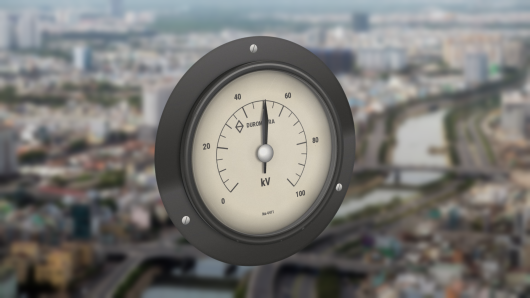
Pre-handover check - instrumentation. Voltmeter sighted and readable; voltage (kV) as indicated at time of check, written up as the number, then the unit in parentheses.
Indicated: 50 (kV)
